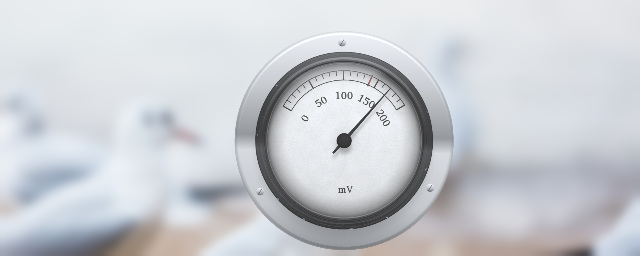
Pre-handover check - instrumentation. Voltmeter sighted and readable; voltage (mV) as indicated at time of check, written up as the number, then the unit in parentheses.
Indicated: 170 (mV)
